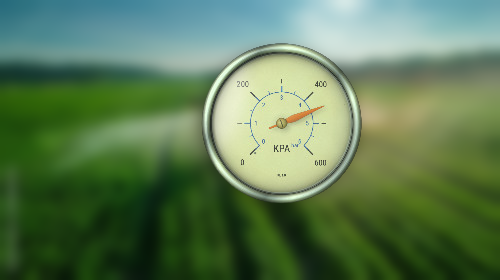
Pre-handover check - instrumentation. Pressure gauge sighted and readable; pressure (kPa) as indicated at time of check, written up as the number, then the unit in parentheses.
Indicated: 450 (kPa)
